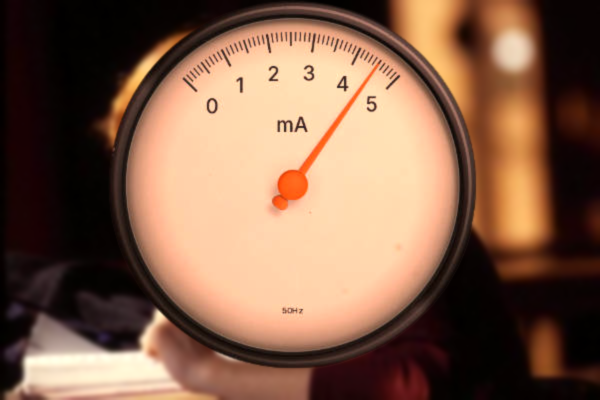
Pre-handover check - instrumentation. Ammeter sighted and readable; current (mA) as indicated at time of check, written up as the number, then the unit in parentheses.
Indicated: 4.5 (mA)
